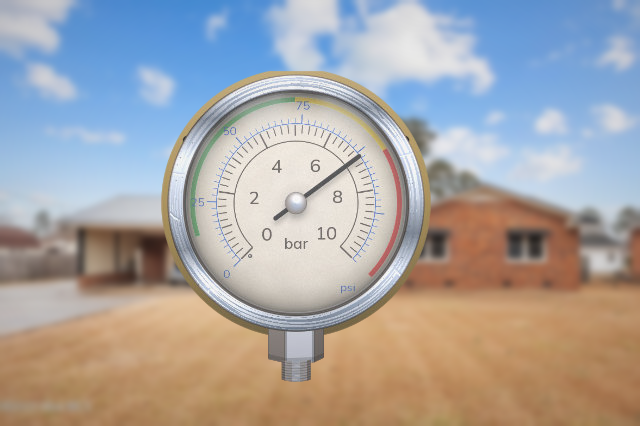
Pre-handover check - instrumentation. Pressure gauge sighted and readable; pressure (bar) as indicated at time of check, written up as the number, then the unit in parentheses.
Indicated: 7 (bar)
